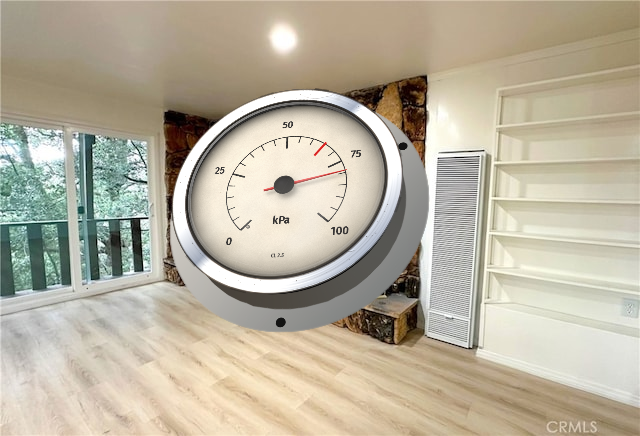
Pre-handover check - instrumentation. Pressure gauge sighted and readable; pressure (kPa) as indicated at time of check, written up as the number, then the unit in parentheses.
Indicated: 80 (kPa)
